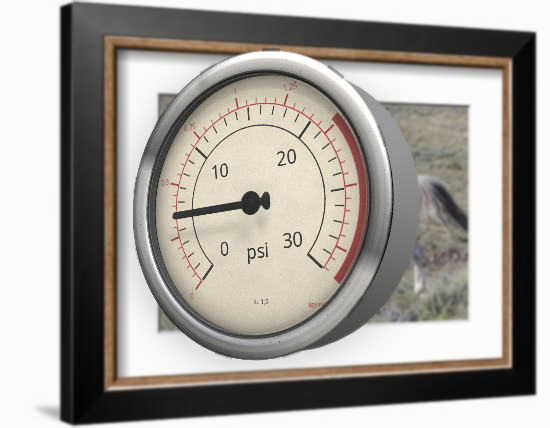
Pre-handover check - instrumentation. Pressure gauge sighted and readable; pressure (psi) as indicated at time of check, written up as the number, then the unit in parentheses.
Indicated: 5 (psi)
